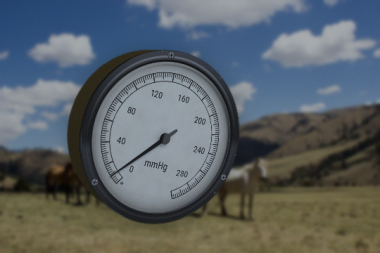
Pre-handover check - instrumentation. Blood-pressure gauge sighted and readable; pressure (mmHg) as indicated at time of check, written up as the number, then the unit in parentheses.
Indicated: 10 (mmHg)
